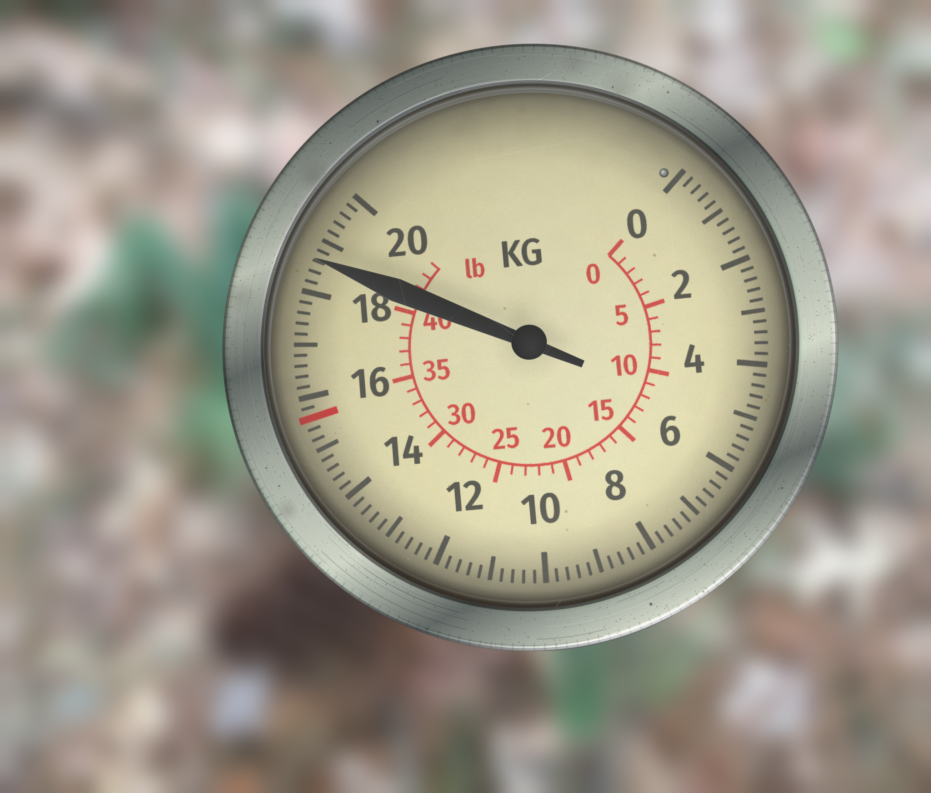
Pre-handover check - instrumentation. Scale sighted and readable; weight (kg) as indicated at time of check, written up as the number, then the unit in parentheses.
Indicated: 18.6 (kg)
